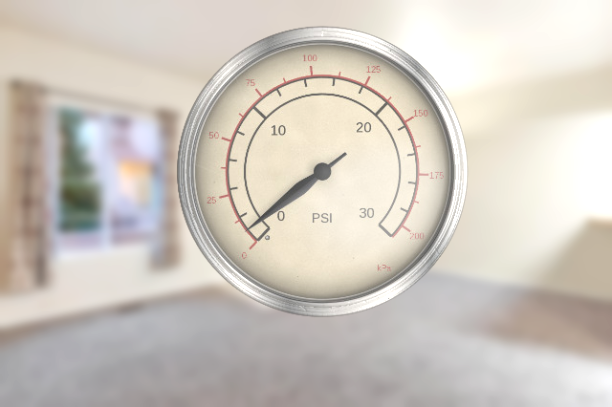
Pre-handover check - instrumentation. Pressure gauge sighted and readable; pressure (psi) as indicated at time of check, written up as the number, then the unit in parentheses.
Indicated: 1 (psi)
